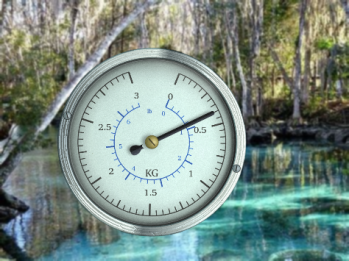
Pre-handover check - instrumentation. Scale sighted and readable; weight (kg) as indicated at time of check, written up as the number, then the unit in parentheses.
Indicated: 0.4 (kg)
